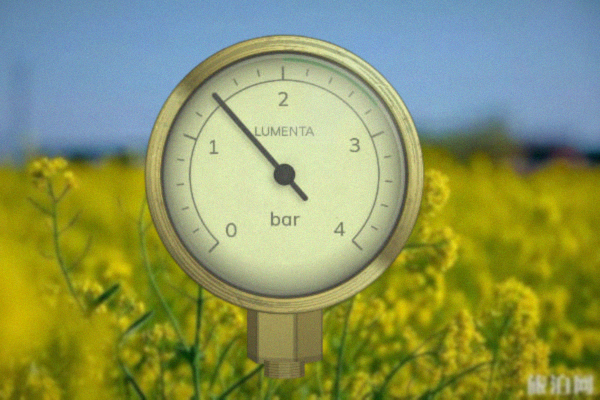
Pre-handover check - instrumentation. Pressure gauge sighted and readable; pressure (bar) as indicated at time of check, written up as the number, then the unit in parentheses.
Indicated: 1.4 (bar)
